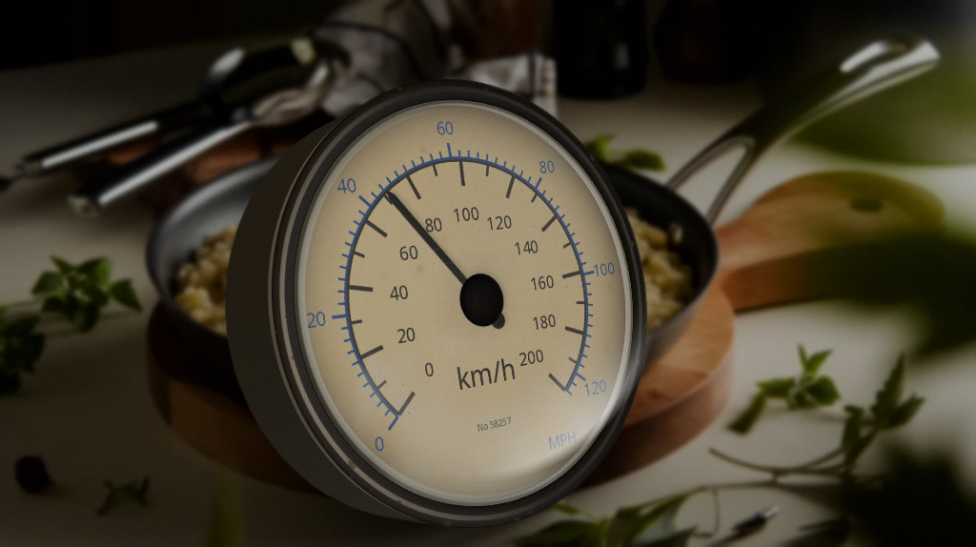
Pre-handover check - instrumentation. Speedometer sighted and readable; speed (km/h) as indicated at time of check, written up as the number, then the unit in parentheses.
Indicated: 70 (km/h)
